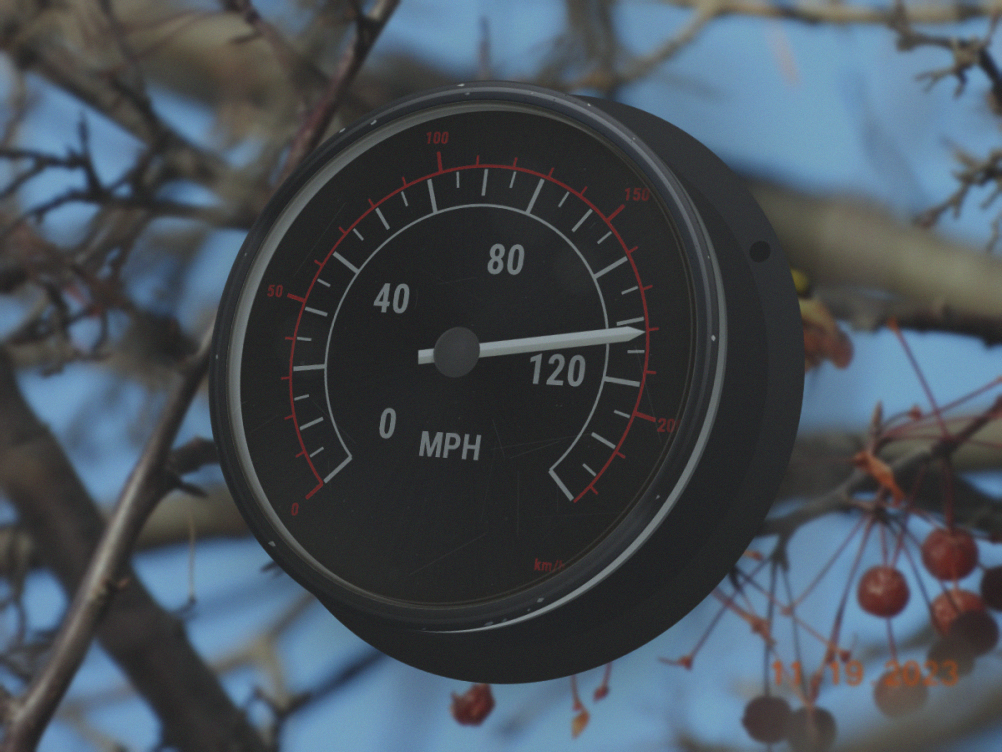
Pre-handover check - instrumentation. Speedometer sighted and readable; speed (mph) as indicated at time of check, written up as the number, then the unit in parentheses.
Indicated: 112.5 (mph)
